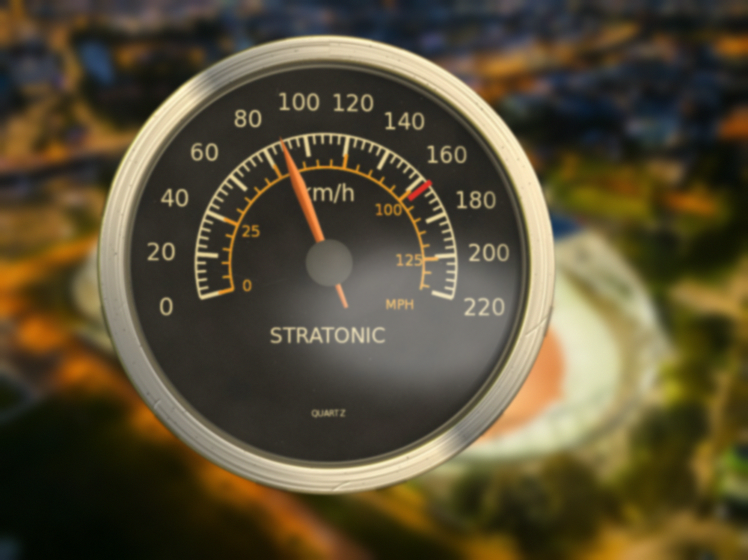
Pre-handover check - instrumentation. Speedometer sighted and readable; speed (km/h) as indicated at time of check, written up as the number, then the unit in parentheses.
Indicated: 88 (km/h)
